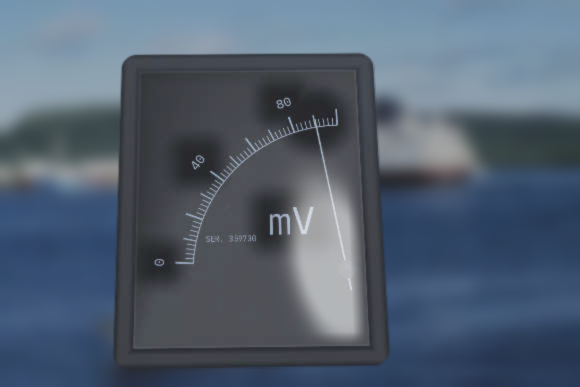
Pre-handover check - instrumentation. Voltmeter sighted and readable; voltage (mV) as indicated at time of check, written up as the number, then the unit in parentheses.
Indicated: 90 (mV)
